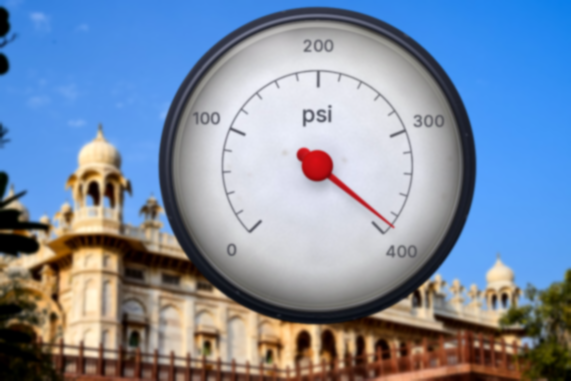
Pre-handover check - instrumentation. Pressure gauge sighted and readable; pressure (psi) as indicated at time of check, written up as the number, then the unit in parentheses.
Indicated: 390 (psi)
